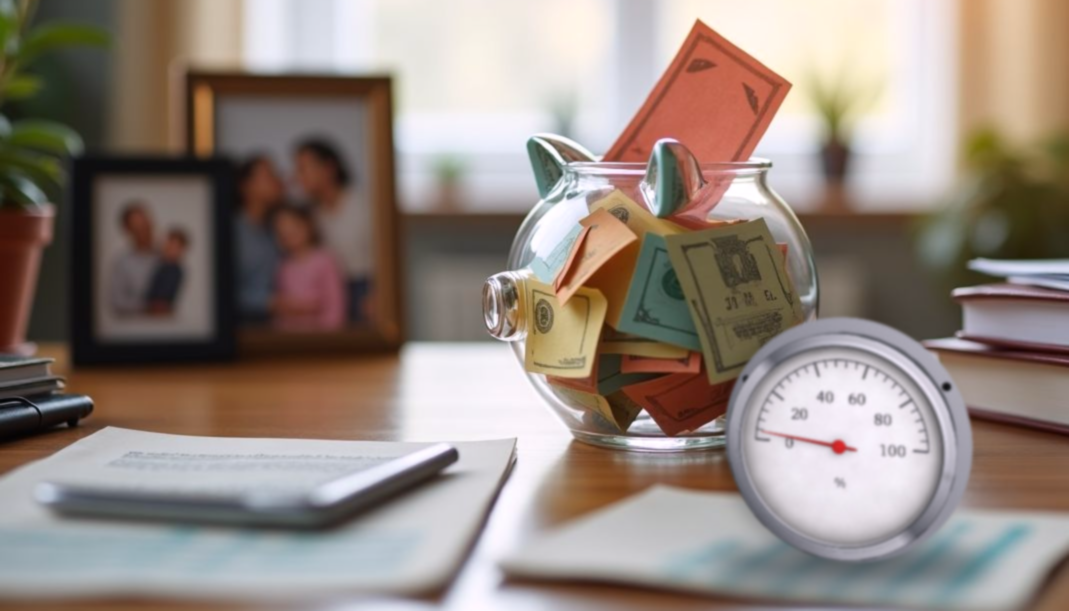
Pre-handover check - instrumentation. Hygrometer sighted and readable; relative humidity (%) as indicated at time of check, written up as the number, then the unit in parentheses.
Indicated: 4 (%)
